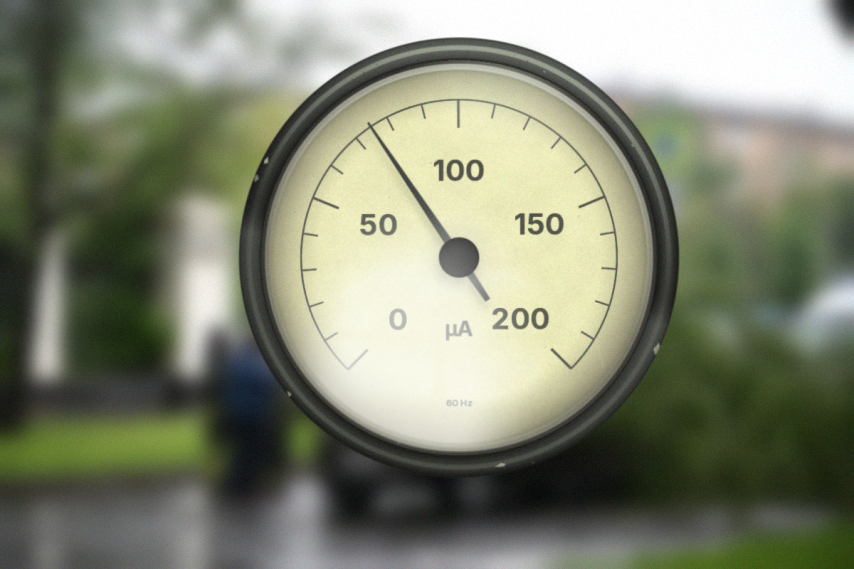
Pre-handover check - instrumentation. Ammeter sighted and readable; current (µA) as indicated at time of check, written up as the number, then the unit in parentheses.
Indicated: 75 (µA)
